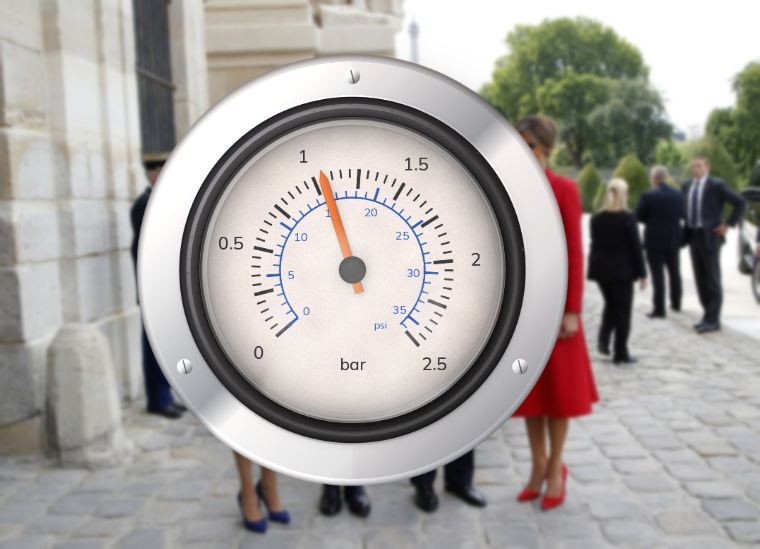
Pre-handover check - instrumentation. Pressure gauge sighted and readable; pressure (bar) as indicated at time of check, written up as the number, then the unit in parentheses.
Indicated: 1.05 (bar)
